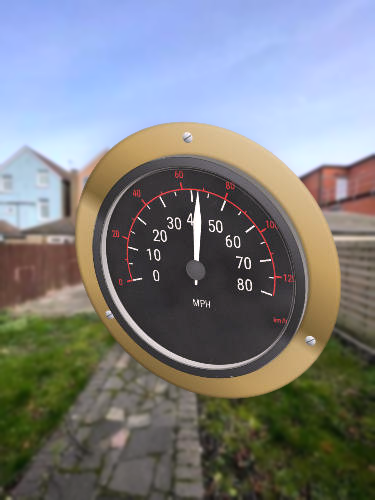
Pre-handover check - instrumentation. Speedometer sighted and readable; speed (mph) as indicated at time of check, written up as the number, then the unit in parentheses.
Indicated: 42.5 (mph)
